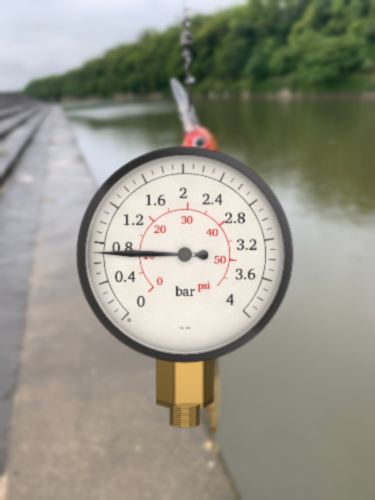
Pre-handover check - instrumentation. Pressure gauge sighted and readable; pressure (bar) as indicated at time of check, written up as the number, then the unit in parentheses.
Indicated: 0.7 (bar)
